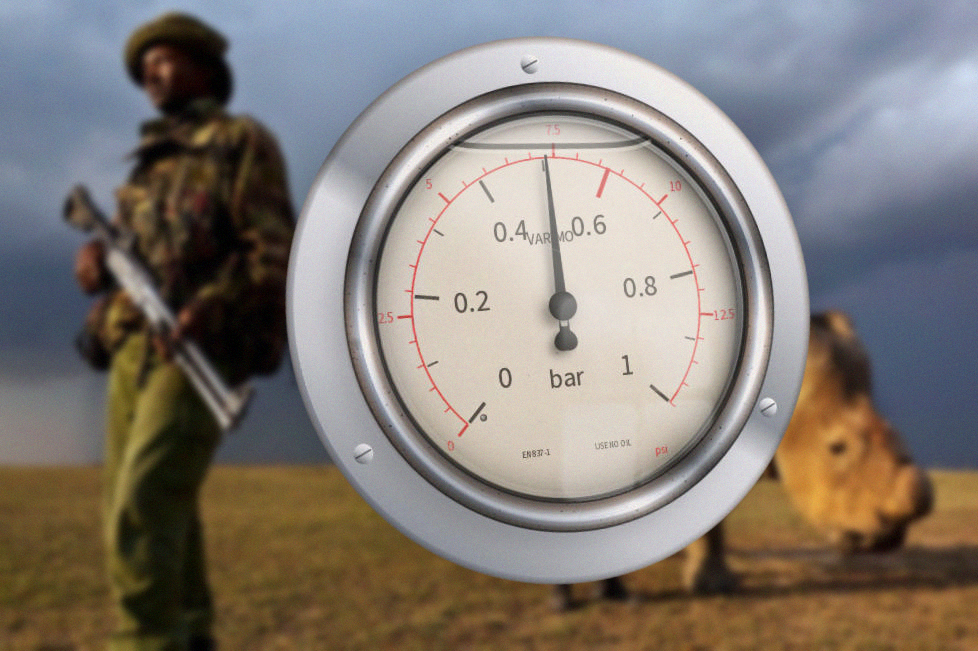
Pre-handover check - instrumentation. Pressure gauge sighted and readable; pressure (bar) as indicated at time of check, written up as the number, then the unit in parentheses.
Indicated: 0.5 (bar)
